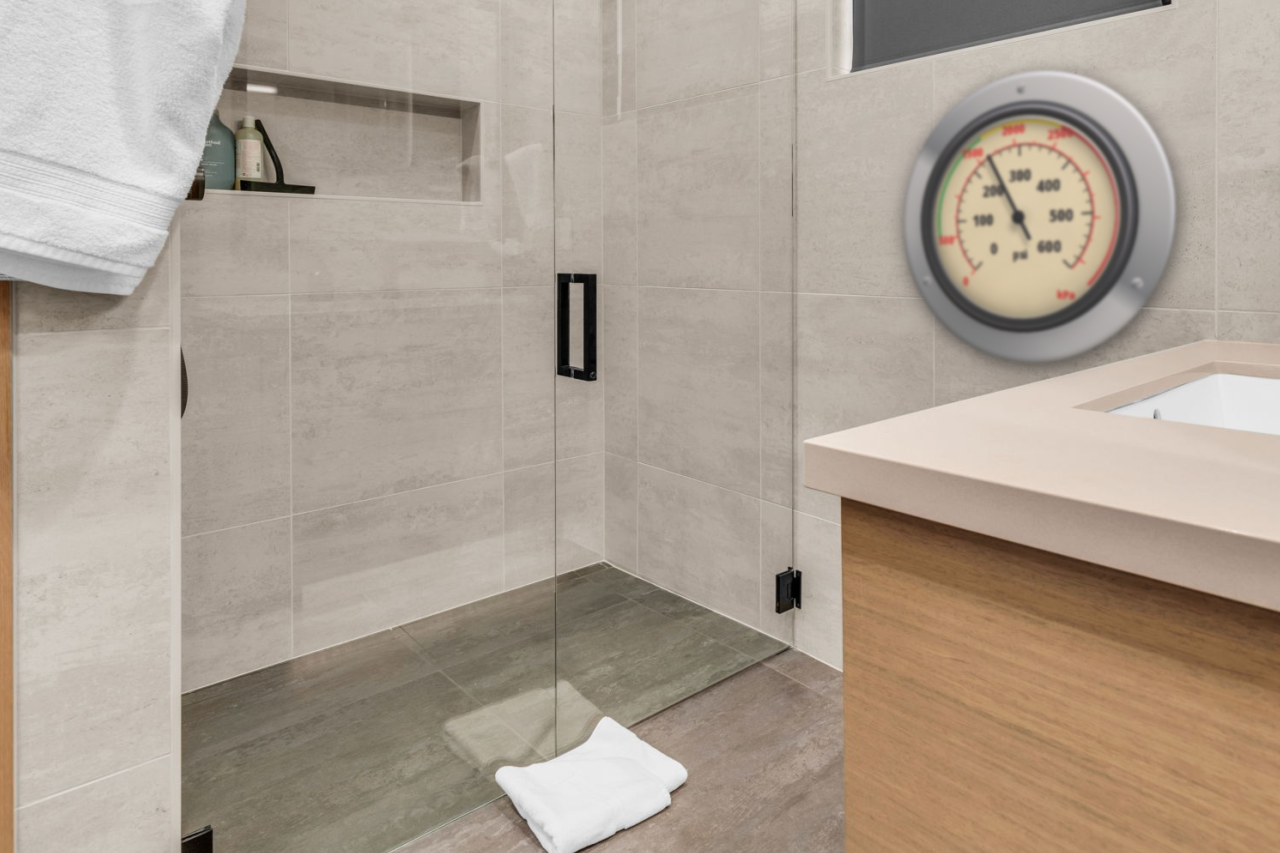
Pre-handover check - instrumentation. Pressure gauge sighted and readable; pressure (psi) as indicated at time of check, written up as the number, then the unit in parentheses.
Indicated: 240 (psi)
